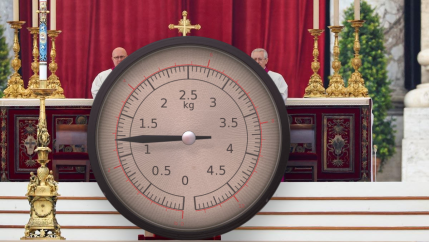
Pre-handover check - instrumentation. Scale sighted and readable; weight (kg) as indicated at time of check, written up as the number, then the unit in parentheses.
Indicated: 1.2 (kg)
